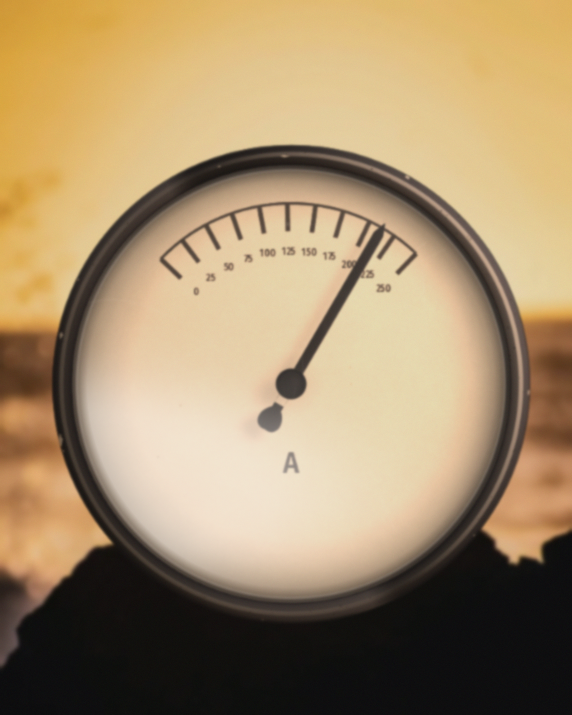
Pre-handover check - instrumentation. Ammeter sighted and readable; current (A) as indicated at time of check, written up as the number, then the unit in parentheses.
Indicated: 212.5 (A)
